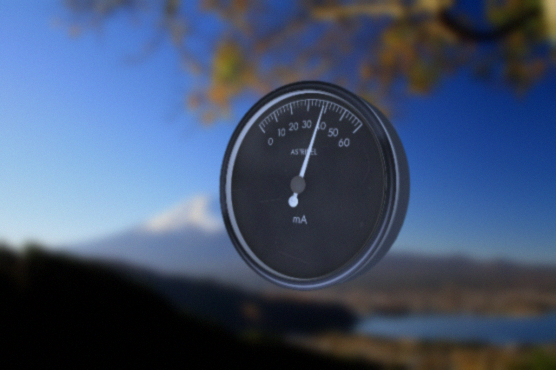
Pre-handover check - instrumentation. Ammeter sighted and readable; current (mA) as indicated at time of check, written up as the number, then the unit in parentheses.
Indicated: 40 (mA)
